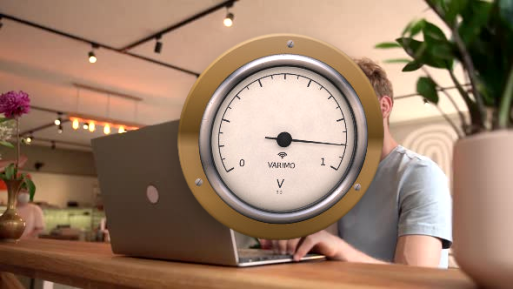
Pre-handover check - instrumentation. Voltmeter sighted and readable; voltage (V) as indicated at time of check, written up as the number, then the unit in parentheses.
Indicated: 0.9 (V)
